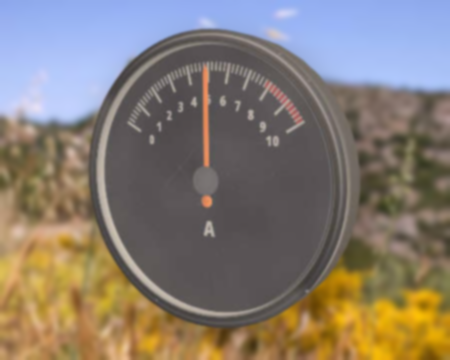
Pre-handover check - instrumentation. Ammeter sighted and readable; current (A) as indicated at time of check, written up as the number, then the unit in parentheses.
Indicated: 5 (A)
